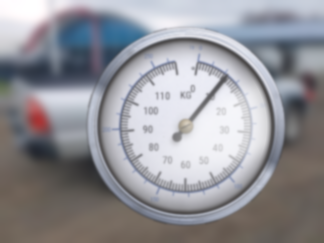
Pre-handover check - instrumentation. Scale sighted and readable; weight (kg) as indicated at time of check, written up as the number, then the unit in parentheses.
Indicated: 10 (kg)
